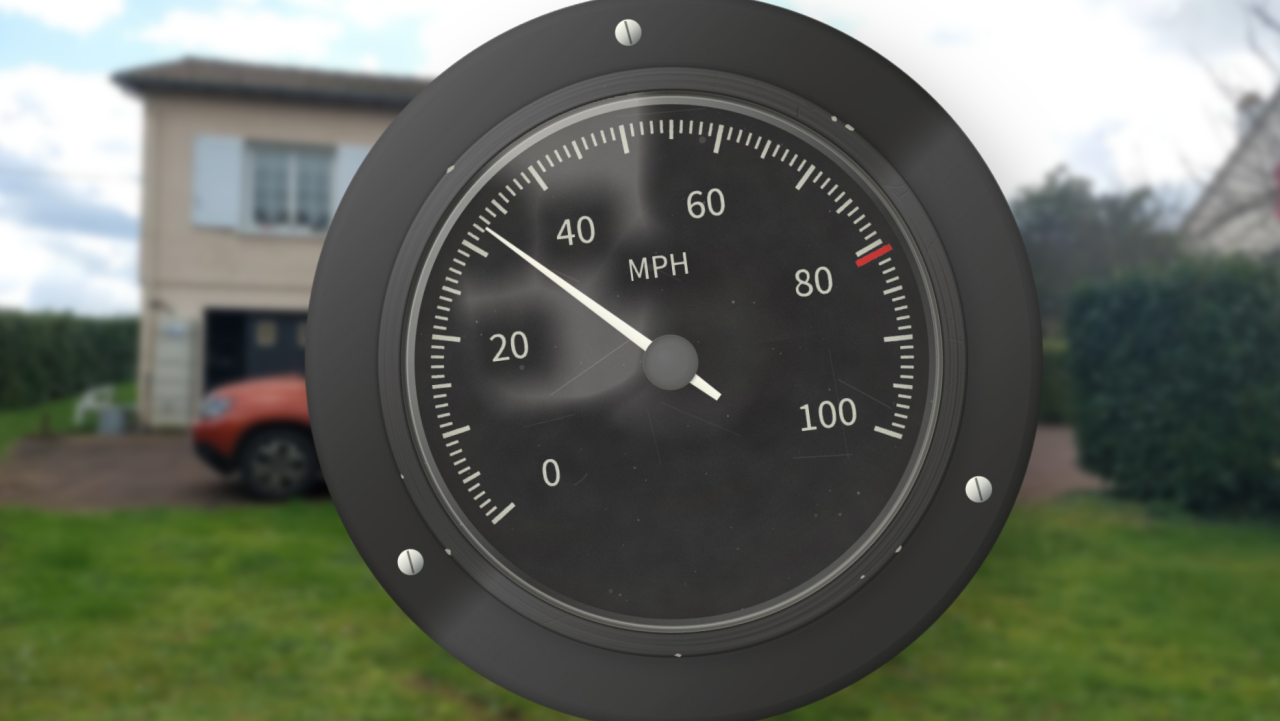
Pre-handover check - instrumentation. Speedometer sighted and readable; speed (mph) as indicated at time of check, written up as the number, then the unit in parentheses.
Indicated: 32.5 (mph)
